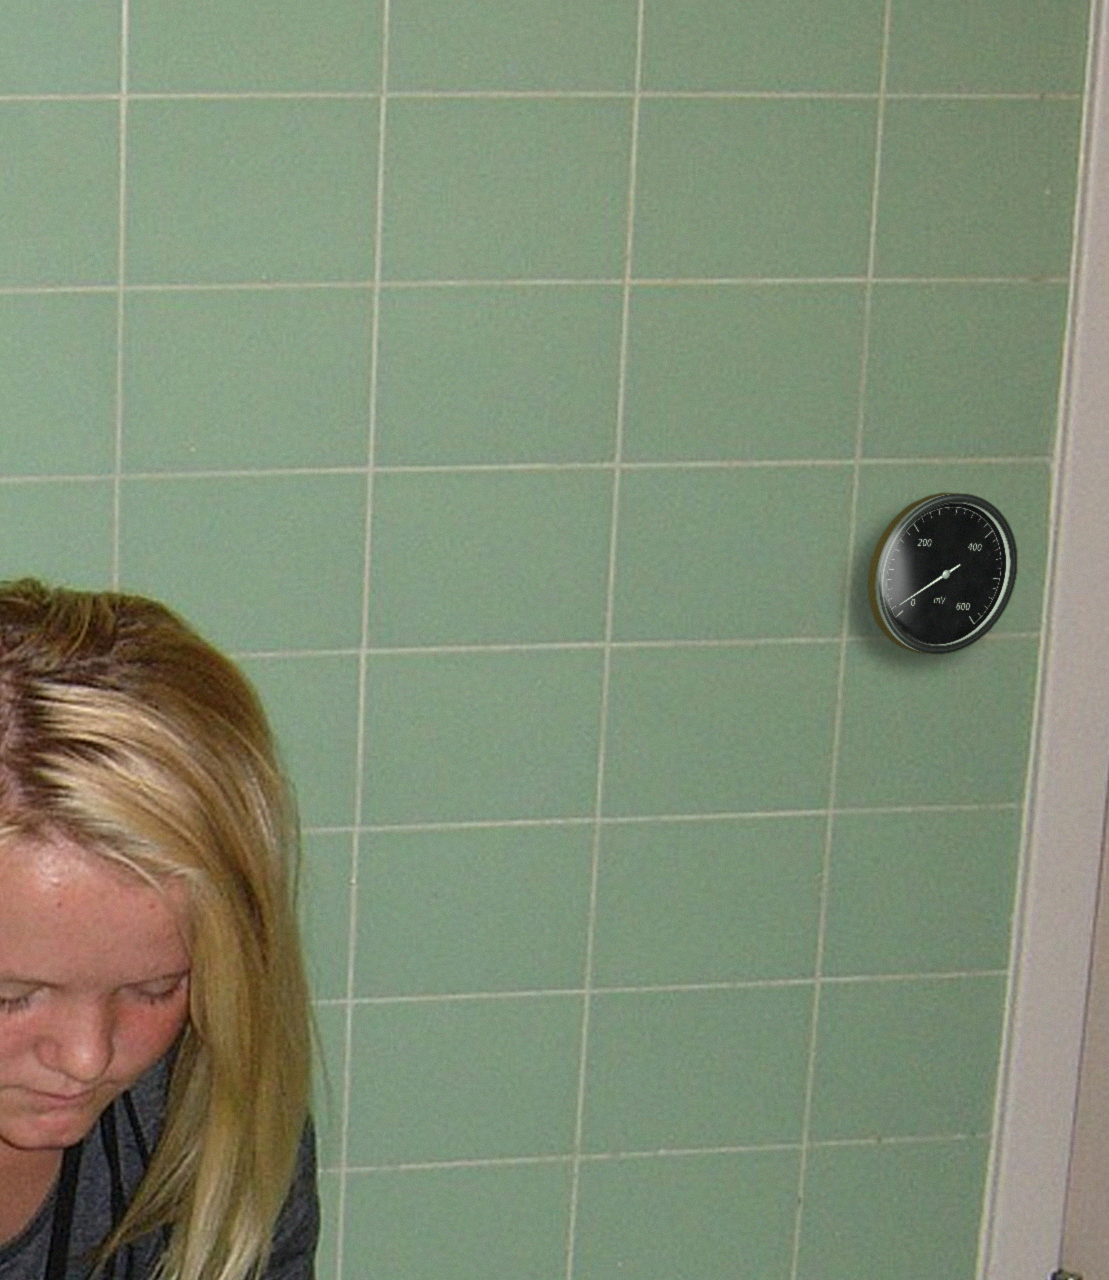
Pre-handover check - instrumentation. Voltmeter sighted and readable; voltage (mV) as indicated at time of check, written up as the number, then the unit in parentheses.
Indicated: 20 (mV)
